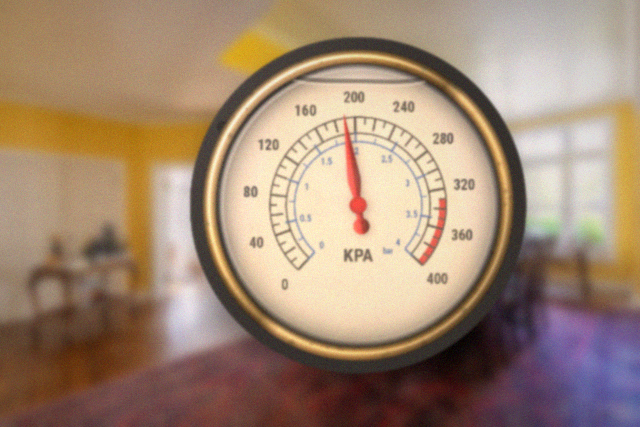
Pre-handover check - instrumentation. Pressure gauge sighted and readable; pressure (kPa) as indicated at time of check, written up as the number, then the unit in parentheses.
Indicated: 190 (kPa)
